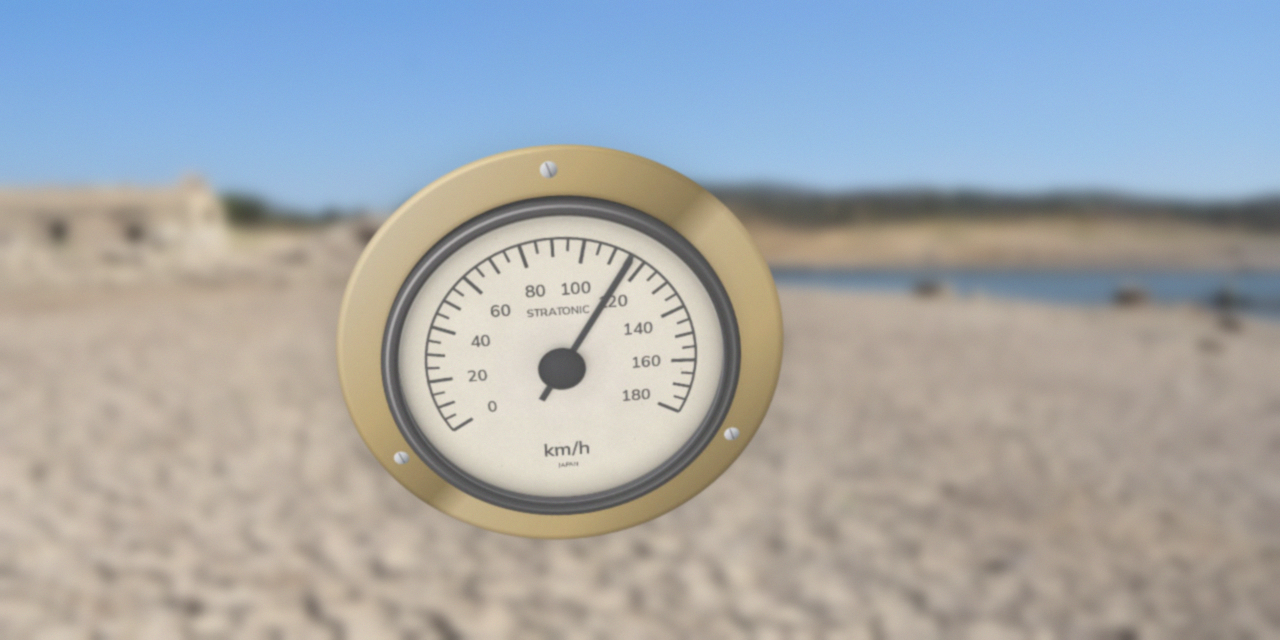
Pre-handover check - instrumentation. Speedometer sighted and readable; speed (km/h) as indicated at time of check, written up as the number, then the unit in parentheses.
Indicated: 115 (km/h)
